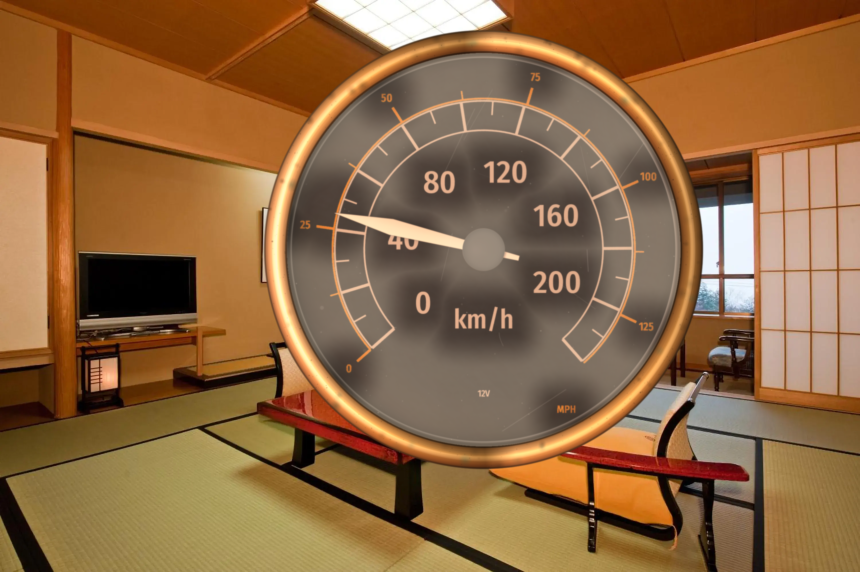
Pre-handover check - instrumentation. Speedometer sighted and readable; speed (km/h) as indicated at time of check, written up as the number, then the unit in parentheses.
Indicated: 45 (km/h)
